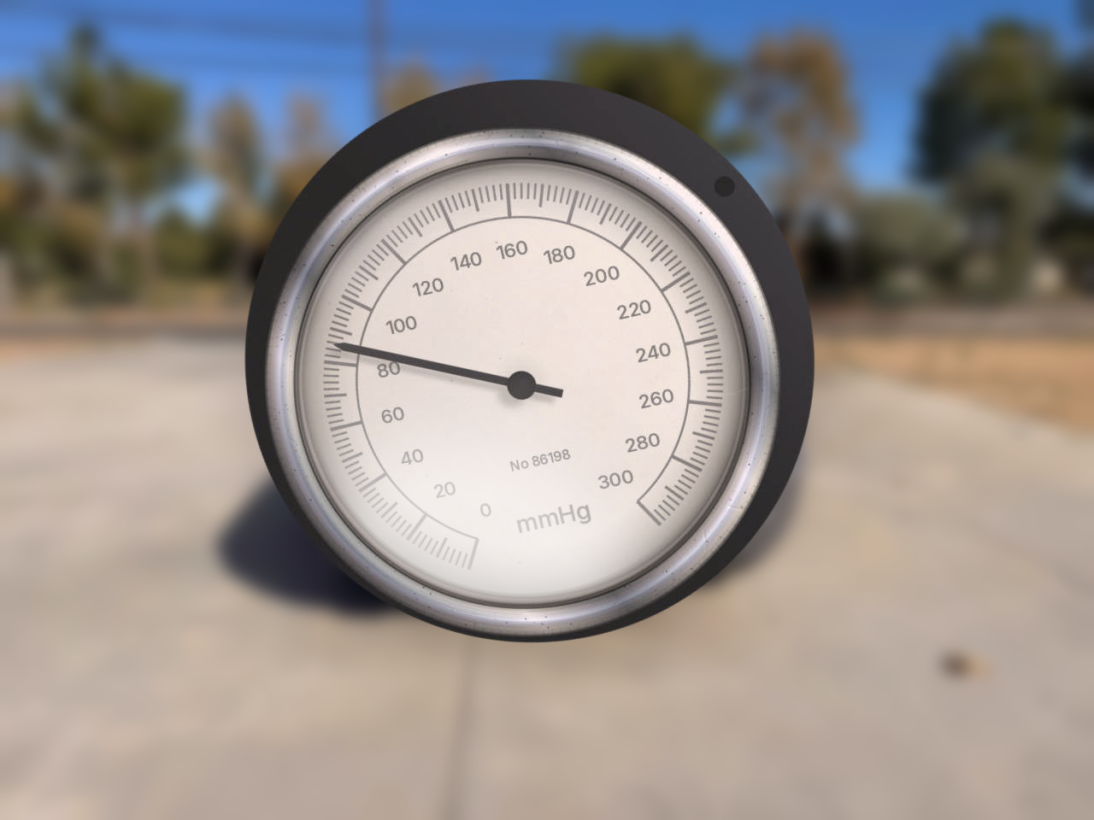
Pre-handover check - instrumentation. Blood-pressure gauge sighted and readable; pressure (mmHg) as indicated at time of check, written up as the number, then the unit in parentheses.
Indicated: 86 (mmHg)
